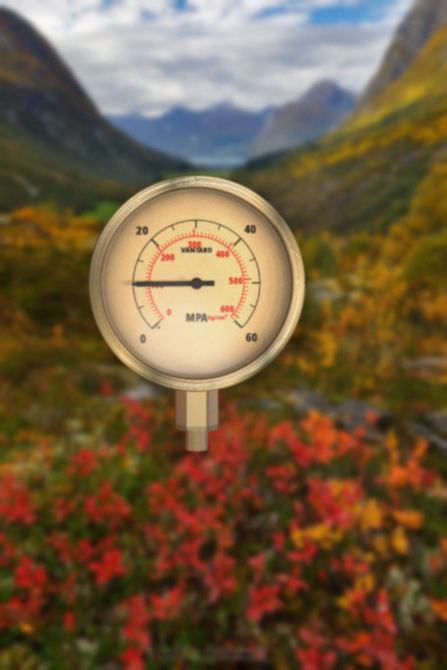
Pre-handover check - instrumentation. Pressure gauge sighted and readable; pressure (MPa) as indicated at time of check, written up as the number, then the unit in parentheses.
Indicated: 10 (MPa)
